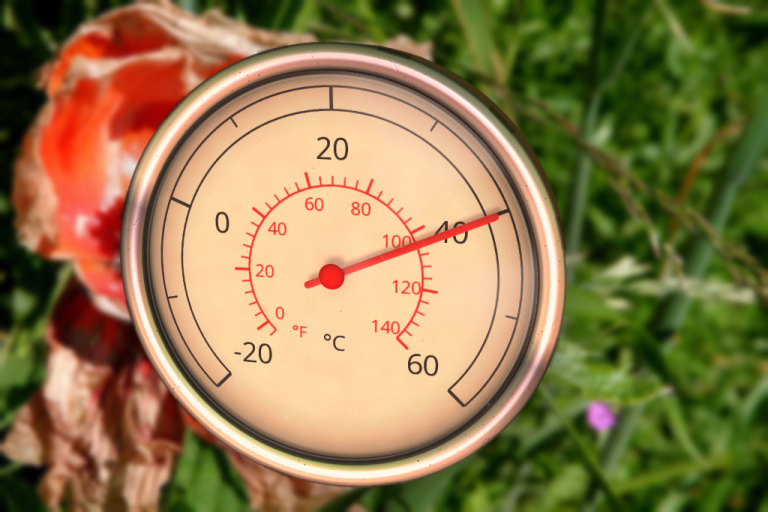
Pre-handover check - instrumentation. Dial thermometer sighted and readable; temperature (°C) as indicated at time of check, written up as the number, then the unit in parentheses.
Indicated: 40 (°C)
